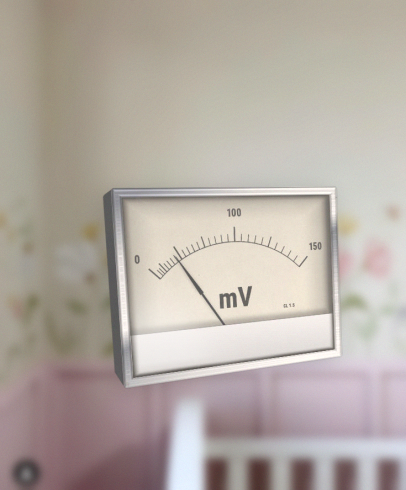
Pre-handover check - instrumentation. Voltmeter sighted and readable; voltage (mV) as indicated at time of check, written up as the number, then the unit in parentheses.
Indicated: 45 (mV)
